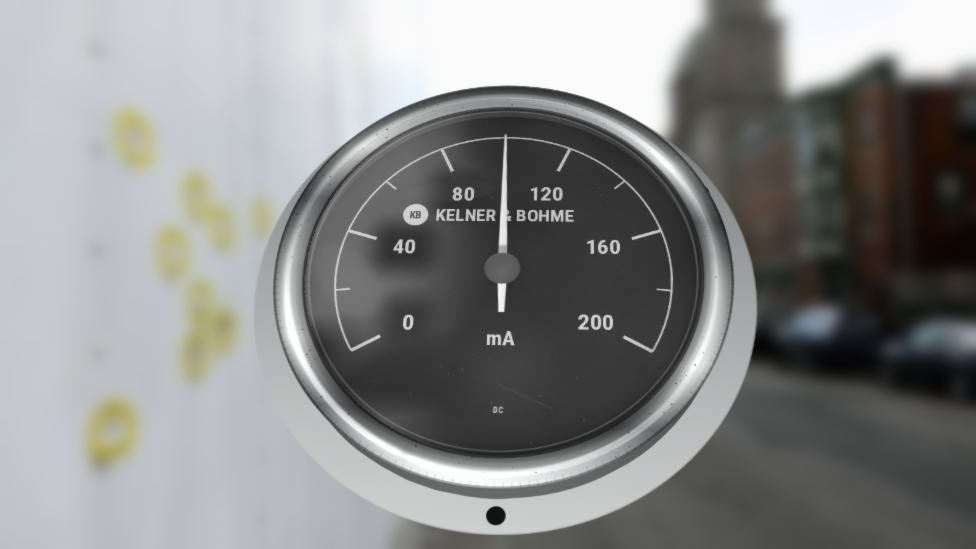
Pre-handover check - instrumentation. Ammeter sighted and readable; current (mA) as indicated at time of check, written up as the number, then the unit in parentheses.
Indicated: 100 (mA)
